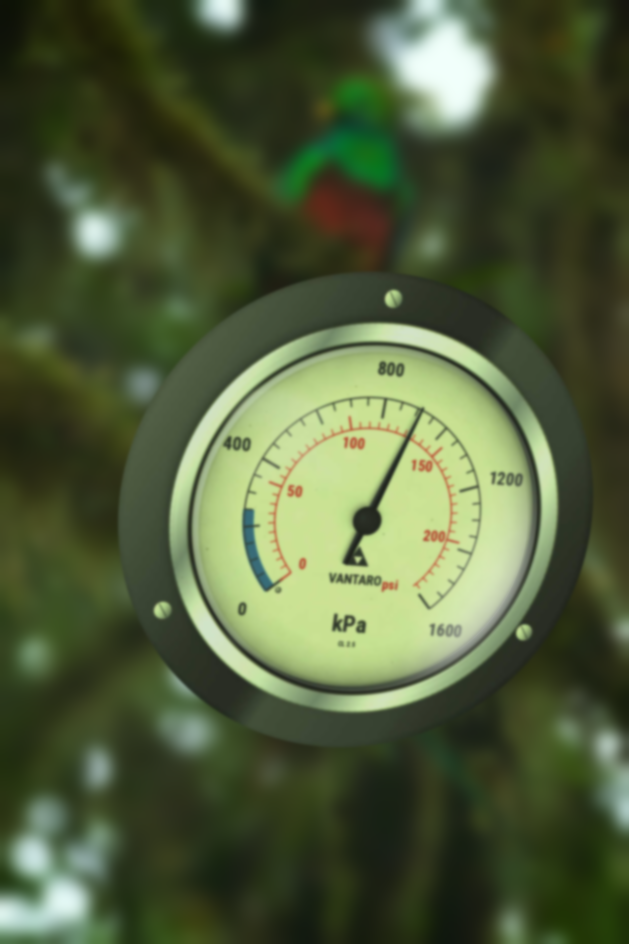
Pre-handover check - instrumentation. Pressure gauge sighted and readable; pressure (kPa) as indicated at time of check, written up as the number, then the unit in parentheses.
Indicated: 900 (kPa)
